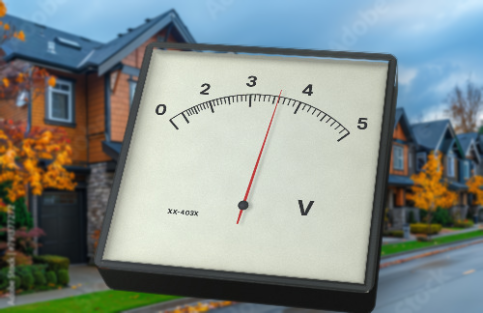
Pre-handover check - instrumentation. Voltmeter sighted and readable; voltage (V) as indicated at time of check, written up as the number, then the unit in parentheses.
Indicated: 3.6 (V)
